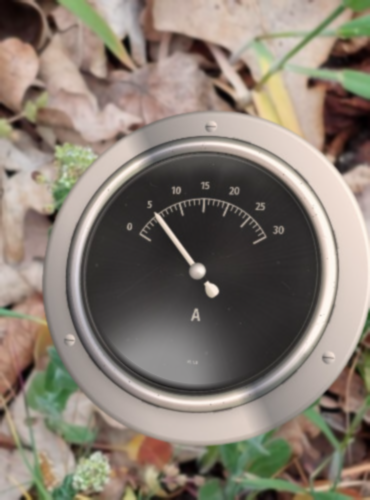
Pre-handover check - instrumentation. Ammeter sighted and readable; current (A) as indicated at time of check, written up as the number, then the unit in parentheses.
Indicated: 5 (A)
